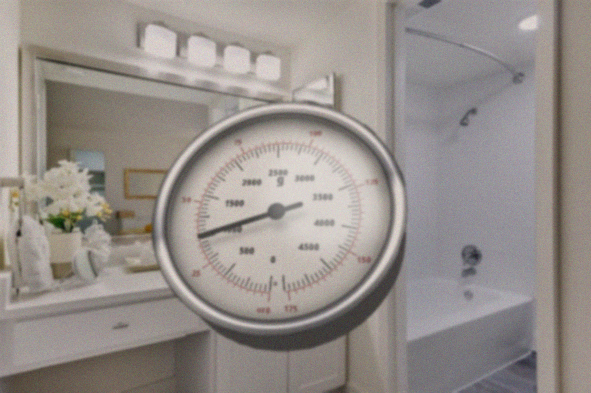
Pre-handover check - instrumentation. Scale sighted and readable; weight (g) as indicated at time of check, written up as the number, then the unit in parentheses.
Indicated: 1000 (g)
